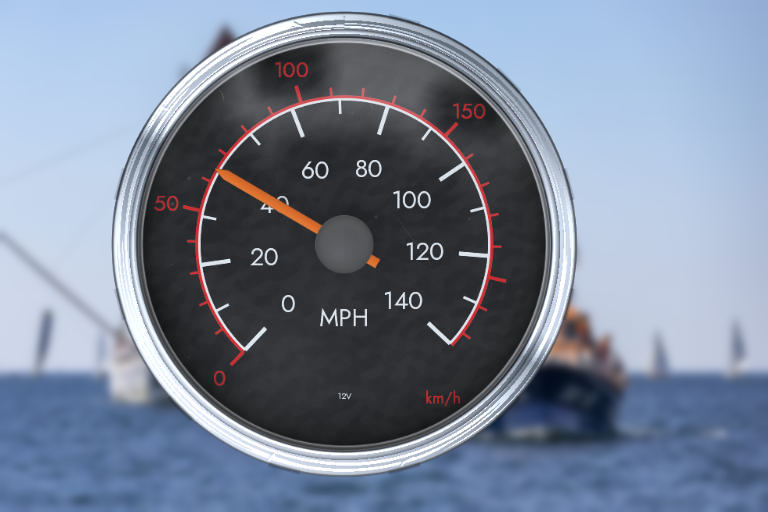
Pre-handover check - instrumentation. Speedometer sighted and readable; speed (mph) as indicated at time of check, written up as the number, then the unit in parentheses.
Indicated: 40 (mph)
